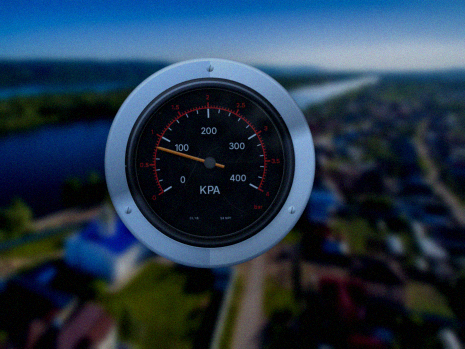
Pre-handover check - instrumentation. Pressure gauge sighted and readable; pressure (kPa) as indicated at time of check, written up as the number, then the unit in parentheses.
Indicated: 80 (kPa)
